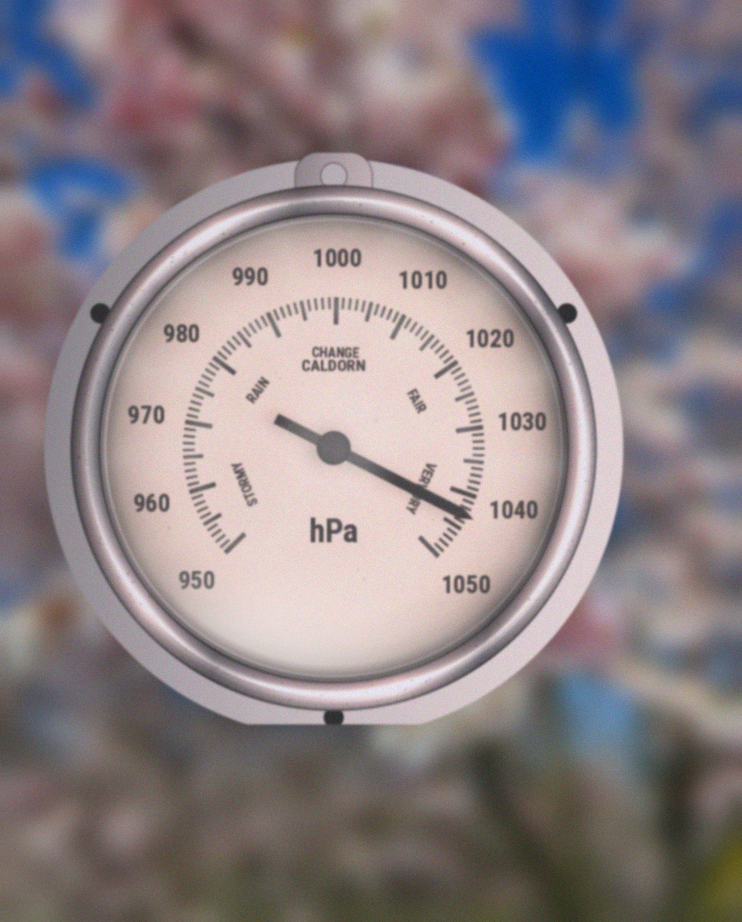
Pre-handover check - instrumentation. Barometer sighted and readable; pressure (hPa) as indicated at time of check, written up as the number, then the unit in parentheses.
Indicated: 1043 (hPa)
